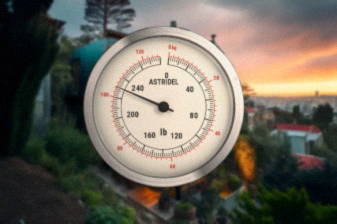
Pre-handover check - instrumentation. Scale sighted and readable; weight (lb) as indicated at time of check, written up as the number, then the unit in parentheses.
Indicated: 230 (lb)
